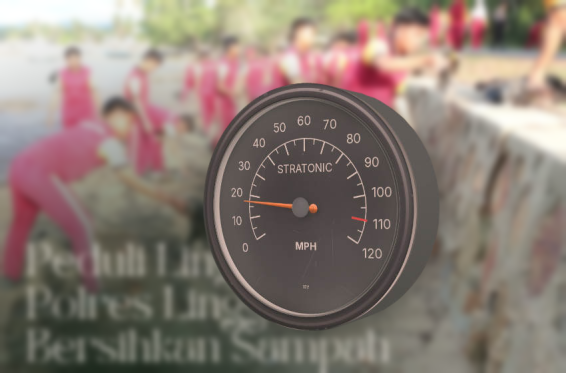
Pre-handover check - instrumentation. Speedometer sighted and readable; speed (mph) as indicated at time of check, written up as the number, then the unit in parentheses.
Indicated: 17.5 (mph)
